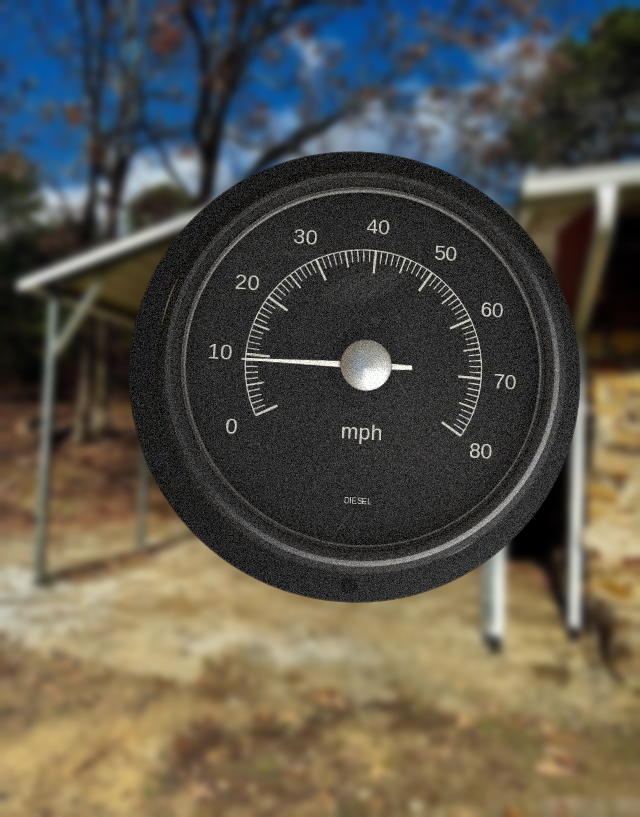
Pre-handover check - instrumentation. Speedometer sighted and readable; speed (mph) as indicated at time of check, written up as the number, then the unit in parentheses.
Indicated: 9 (mph)
